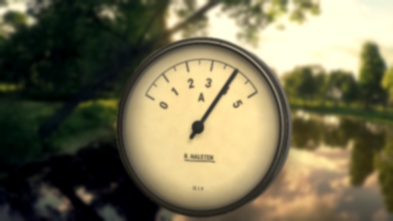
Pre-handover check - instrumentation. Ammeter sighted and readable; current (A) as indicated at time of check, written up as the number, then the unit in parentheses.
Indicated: 4 (A)
